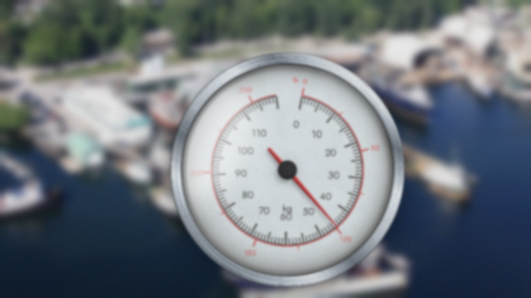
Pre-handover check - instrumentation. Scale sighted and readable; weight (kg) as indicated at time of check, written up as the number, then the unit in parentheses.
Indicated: 45 (kg)
